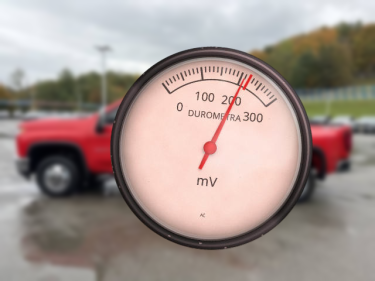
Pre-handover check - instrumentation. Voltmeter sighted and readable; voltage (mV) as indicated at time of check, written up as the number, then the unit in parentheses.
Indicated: 210 (mV)
